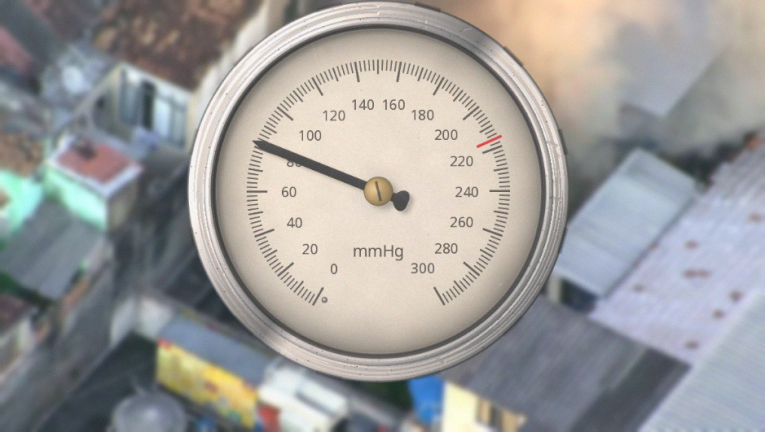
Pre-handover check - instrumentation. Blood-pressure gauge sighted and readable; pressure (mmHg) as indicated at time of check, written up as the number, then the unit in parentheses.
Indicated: 82 (mmHg)
